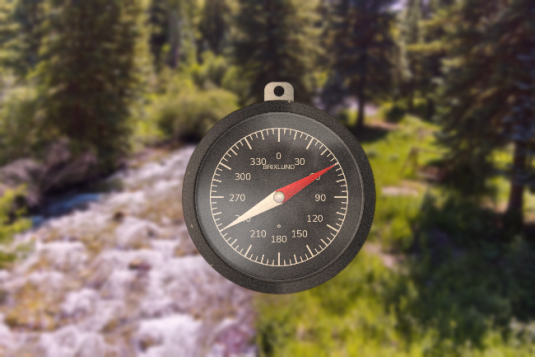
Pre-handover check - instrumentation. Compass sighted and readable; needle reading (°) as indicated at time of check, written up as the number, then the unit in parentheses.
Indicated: 60 (°)
